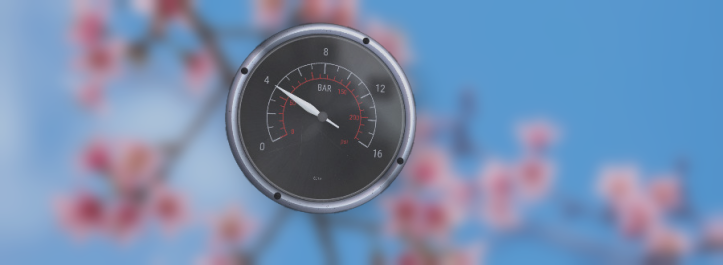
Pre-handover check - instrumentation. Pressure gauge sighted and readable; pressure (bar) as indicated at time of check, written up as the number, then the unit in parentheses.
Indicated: 4 (bar)
